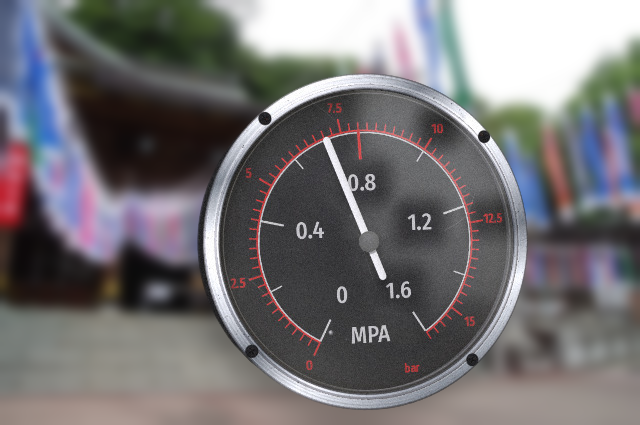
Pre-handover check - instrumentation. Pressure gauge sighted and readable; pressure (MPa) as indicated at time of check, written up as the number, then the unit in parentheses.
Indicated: 0.7 (MPa)
